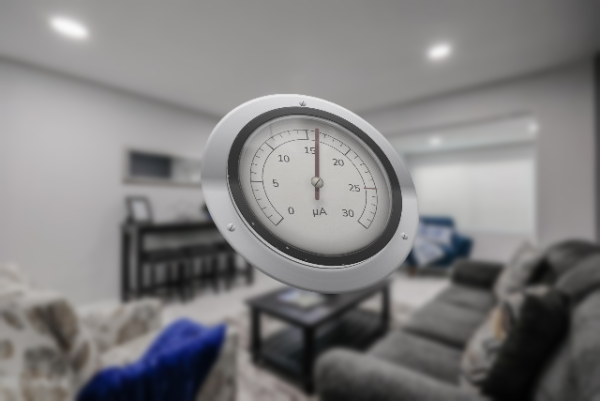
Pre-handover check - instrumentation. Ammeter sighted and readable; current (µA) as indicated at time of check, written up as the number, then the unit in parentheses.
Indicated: 16 (µA)
